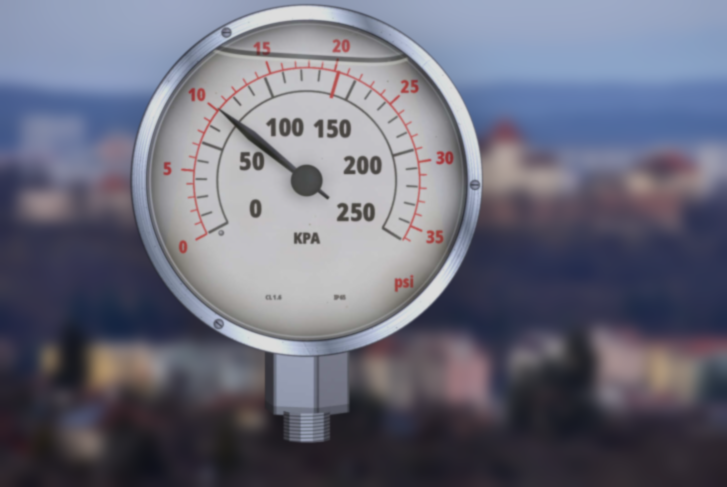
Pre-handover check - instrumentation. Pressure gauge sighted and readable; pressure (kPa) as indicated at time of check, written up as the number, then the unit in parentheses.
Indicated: 70 (kPa)
